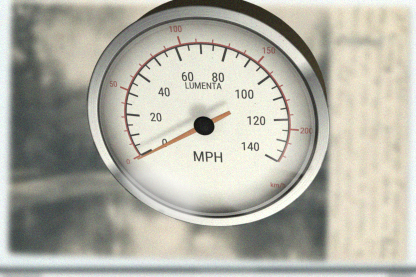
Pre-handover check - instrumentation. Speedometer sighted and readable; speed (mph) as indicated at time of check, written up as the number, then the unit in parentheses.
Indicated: 0 (mph)
